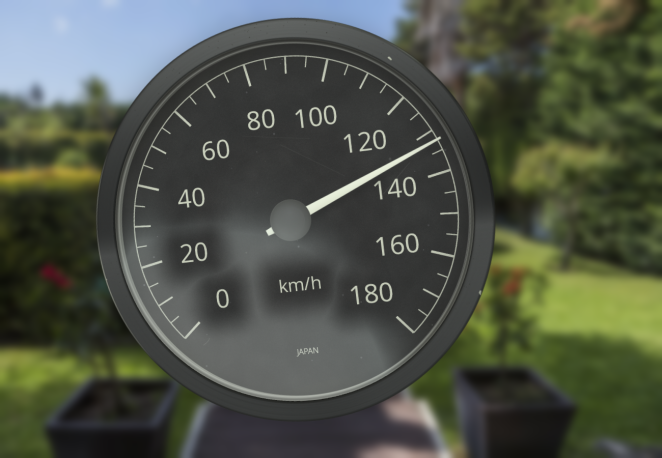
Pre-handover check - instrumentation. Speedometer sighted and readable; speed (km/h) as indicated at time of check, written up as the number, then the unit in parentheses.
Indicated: 132.5 (km/h)
